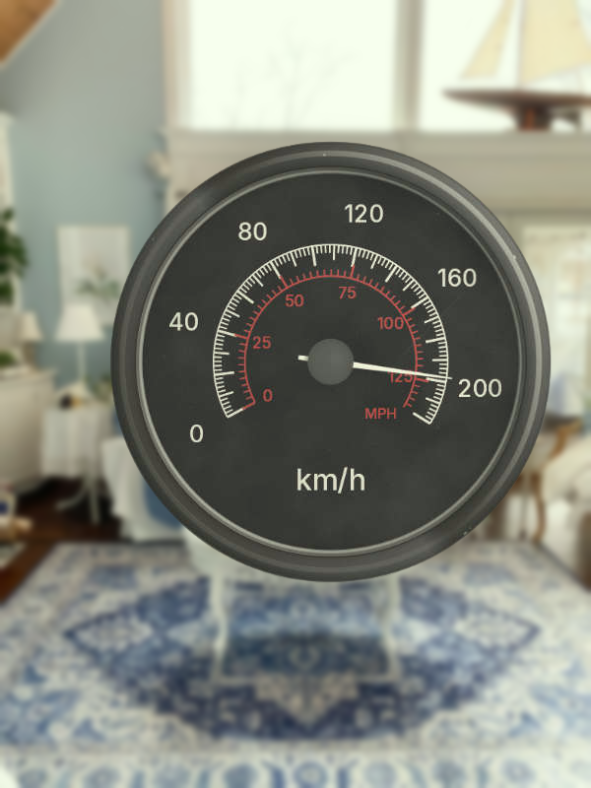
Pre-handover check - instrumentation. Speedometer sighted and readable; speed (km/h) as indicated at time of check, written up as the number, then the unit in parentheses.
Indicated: 198 (km/h)
